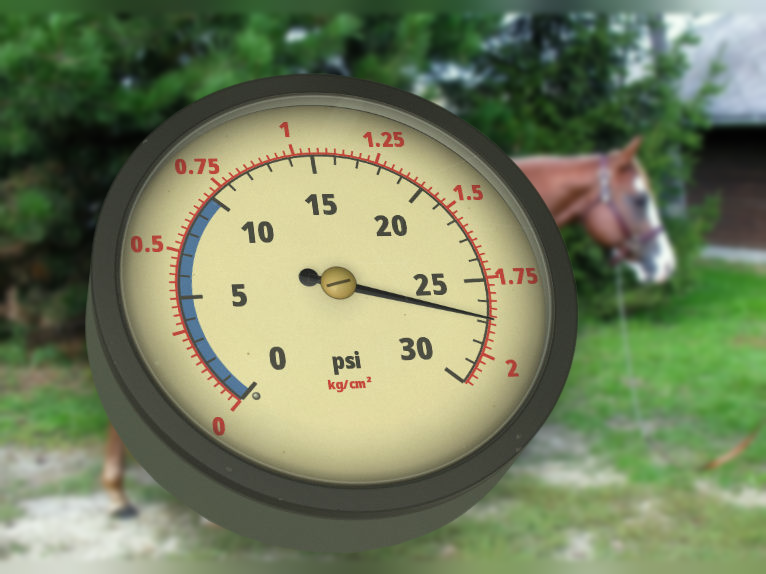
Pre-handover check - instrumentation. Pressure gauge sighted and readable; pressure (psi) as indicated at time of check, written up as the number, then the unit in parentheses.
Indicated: 27 (psi)
